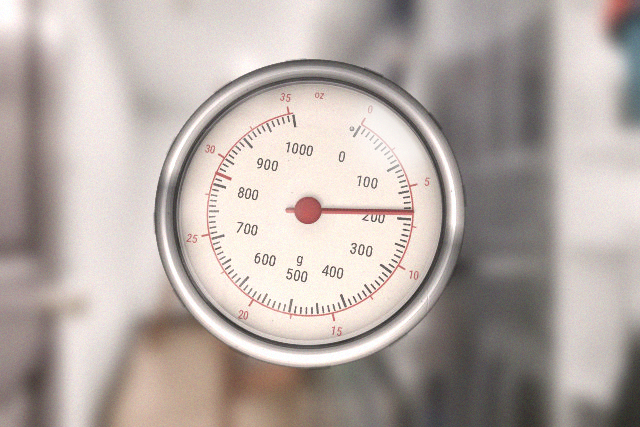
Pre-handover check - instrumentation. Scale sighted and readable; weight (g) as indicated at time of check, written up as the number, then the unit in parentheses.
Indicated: 190 (g)
